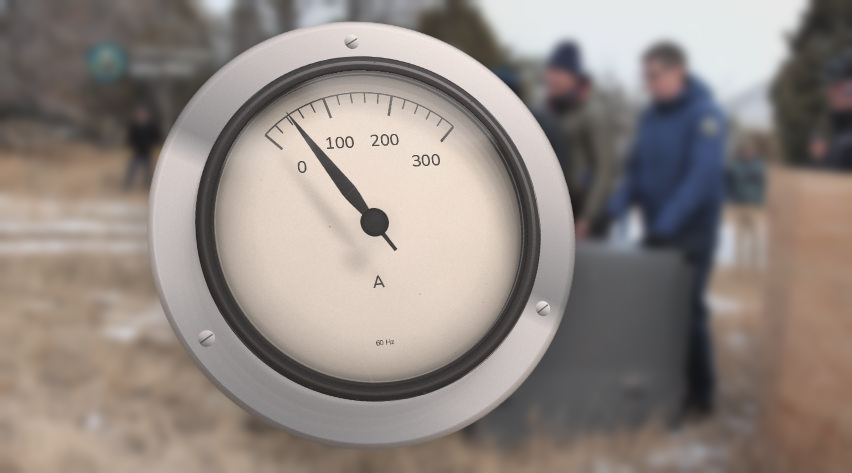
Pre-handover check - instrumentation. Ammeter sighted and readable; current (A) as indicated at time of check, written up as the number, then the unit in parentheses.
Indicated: 40 (A)
